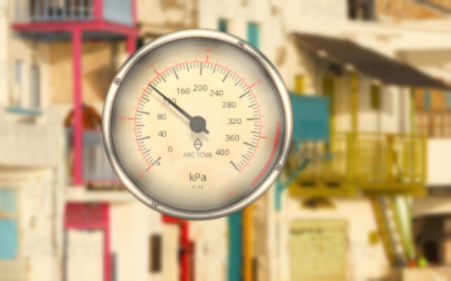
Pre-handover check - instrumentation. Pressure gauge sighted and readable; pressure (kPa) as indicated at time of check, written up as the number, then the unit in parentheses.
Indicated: 120 (kPa)
